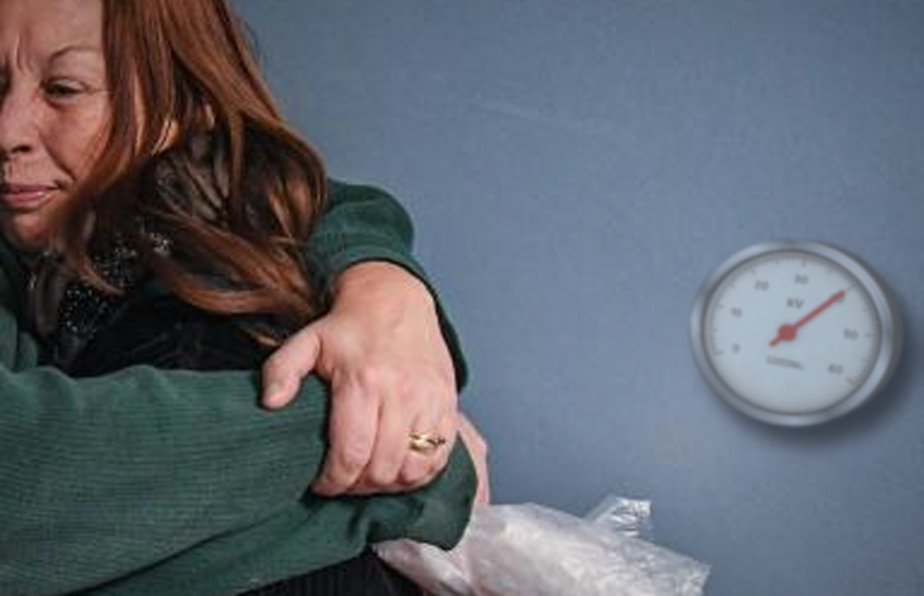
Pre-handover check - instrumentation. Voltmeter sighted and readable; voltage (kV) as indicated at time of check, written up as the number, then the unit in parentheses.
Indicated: 40 (kV)
